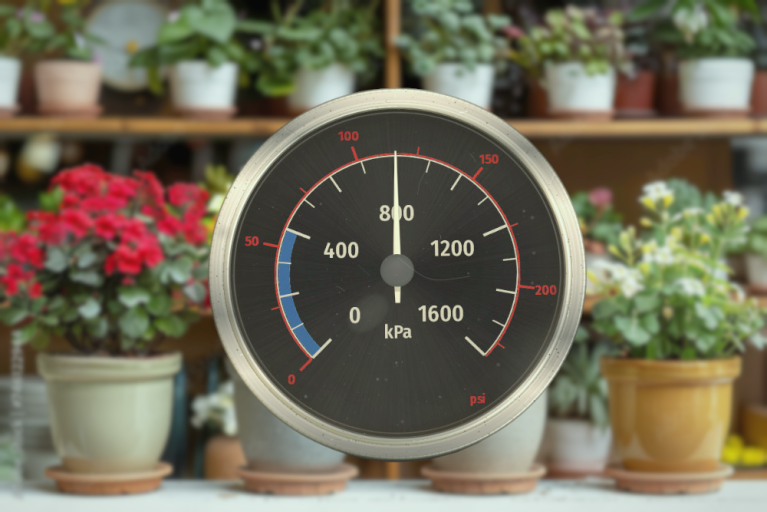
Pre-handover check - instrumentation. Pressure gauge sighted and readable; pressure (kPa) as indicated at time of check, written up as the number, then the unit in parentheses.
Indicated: 800 (kPa)
